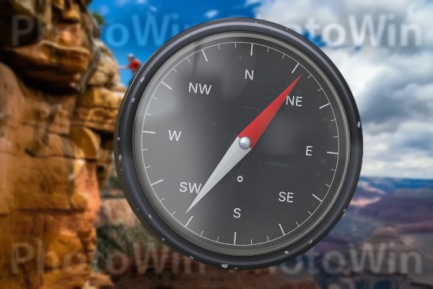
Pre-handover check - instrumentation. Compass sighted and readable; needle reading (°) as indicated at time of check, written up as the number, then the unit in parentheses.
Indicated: 35 (°)
